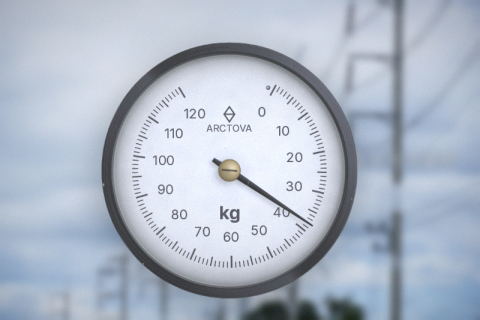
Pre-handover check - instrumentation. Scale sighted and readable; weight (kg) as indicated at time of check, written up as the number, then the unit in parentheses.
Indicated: 38 (kg)
